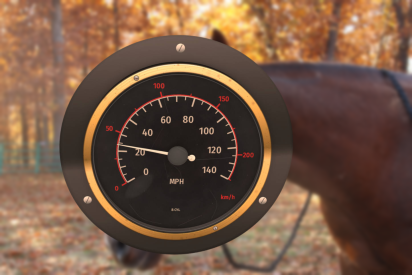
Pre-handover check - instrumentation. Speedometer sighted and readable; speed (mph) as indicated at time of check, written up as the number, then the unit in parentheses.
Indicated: 25 (mph)
